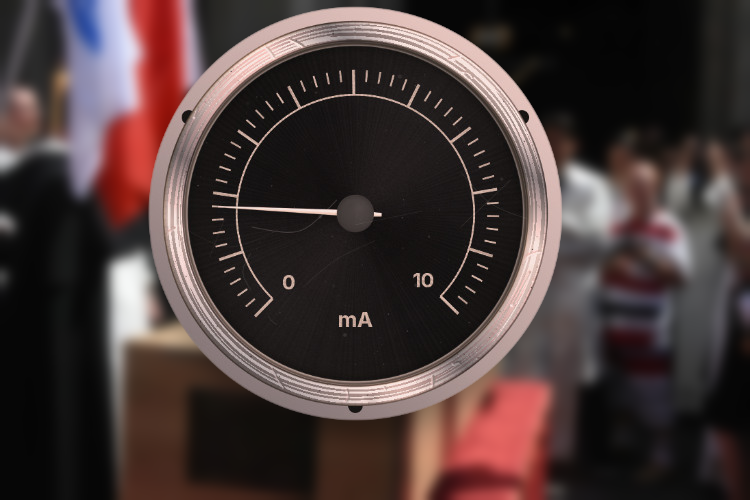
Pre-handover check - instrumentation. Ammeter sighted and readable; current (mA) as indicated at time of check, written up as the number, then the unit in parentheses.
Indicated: 1.8 (mA)
